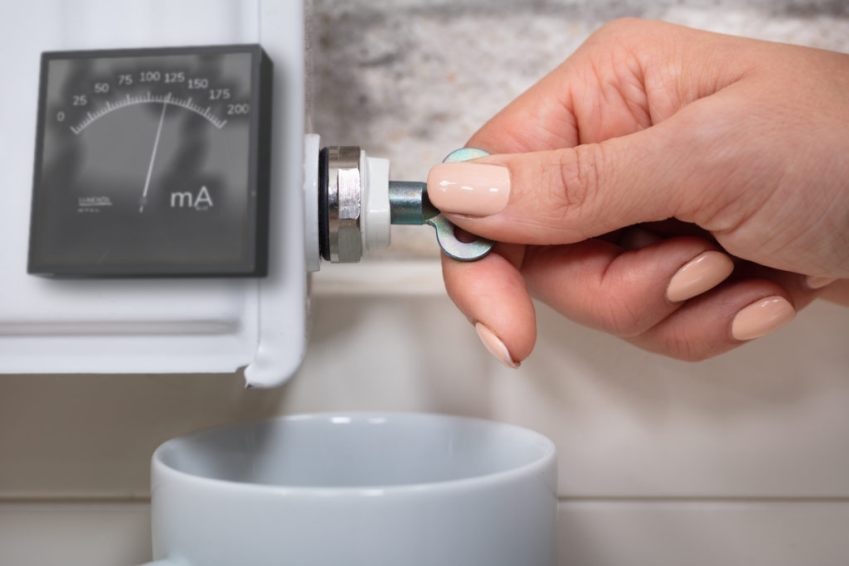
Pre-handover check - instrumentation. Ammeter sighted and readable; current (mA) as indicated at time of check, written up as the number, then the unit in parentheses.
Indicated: 125 (mA)
